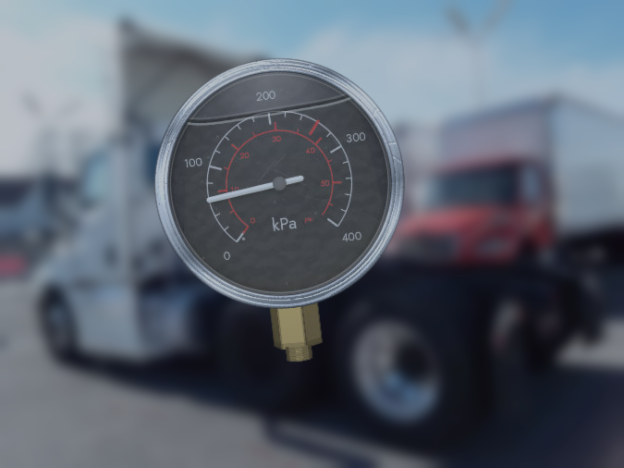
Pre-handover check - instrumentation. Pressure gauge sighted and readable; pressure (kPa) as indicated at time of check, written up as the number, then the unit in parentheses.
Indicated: 60 (kPa)
